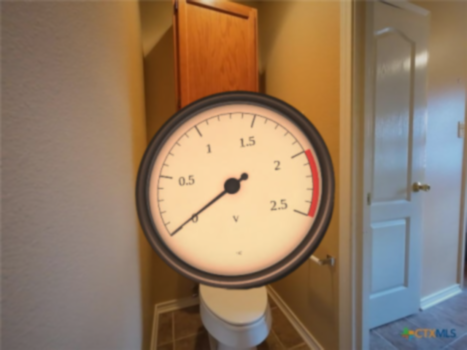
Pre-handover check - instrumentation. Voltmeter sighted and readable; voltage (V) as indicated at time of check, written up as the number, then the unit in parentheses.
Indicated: 0 (V)
